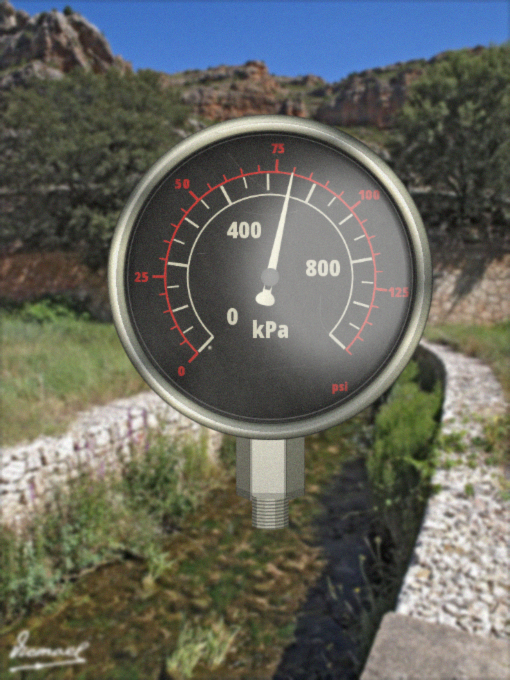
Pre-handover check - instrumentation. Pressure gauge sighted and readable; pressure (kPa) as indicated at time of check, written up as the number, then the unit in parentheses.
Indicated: 550 (kPa)
